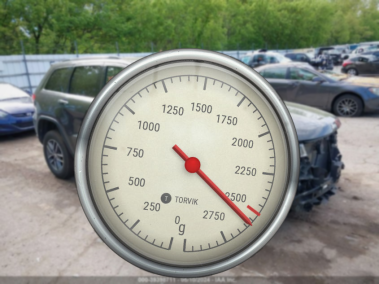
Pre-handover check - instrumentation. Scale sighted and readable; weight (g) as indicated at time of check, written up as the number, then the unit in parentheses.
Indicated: 2575 (g)
